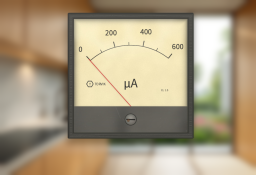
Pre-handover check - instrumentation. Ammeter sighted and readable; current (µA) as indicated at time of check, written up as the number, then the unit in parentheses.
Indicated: 0 (µA)
